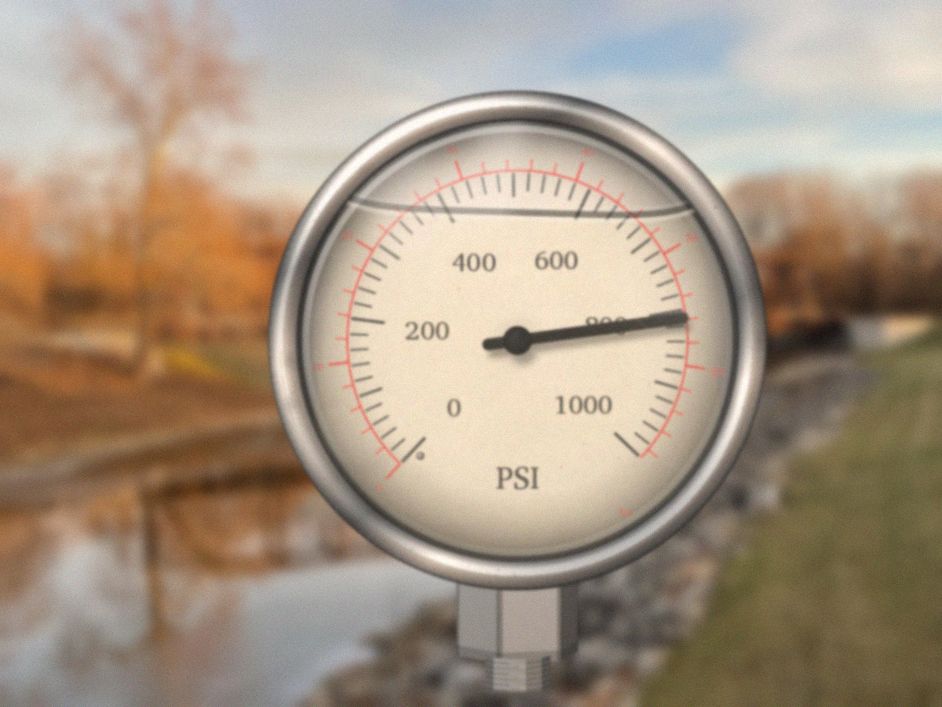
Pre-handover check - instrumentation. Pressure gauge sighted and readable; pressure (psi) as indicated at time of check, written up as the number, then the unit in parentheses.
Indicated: 810 (psi)
